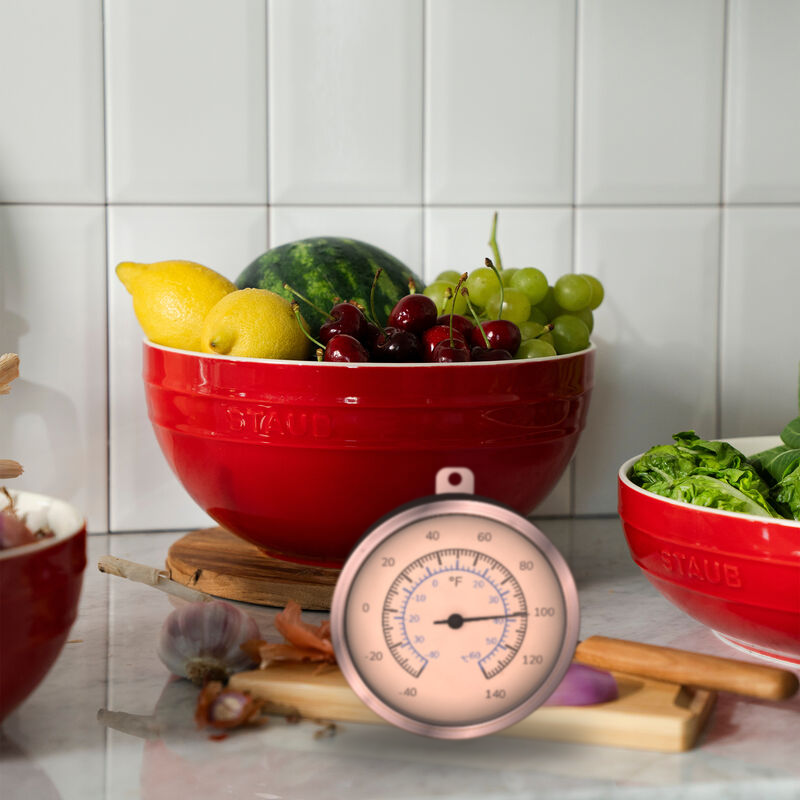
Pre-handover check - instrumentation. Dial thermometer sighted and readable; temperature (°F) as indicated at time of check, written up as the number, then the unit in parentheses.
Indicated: 100 (°F)
